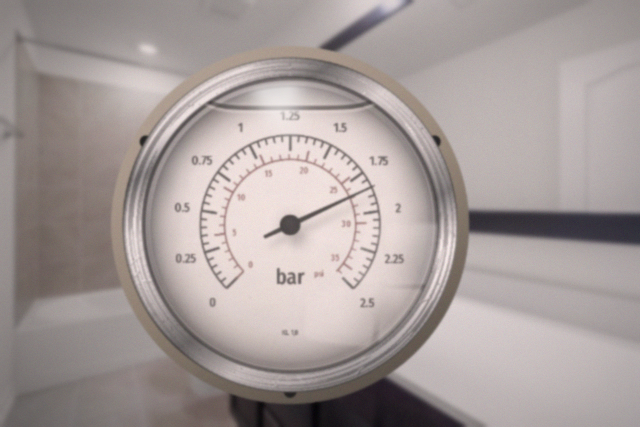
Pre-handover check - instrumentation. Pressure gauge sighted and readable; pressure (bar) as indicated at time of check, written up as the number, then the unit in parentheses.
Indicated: 1.85 (bar)
